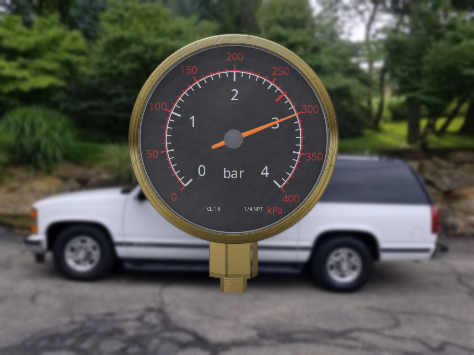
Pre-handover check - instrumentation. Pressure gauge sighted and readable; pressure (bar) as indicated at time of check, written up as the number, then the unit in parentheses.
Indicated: 3 (bar)
